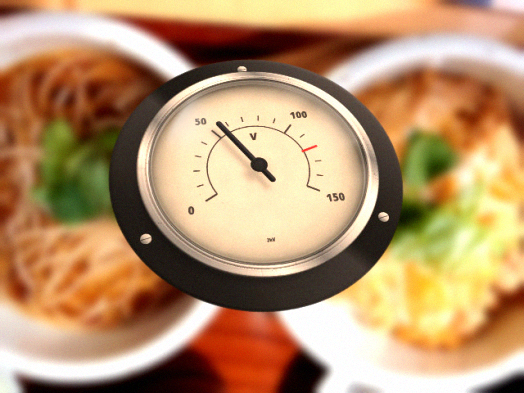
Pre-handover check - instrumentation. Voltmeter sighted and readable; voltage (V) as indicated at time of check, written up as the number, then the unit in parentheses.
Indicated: 55 (V)
